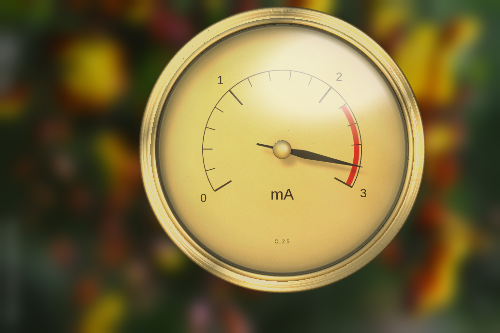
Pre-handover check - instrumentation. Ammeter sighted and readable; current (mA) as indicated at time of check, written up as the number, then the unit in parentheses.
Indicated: 2.8 (mA)
